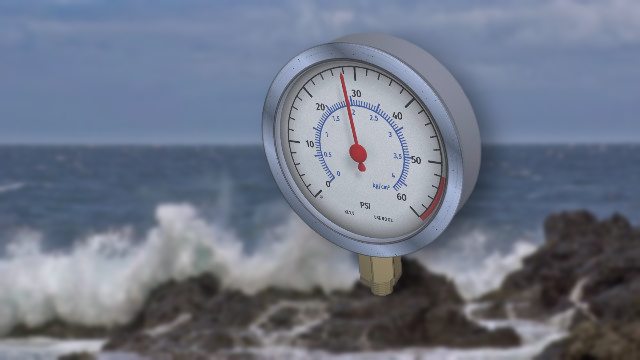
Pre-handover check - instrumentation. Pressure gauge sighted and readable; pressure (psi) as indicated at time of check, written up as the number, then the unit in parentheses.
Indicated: 28 (psi)
